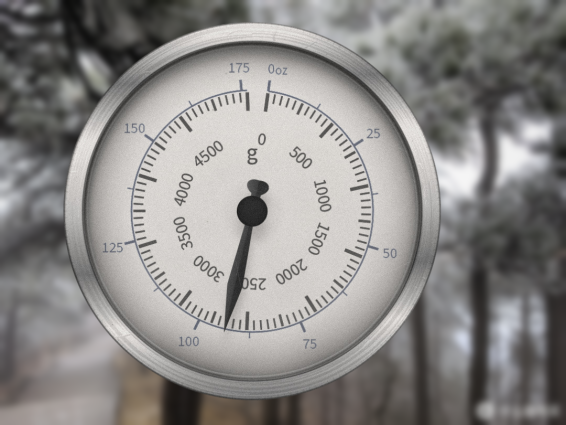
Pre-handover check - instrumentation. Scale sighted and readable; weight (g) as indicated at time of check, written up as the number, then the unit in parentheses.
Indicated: 2650 (g)
